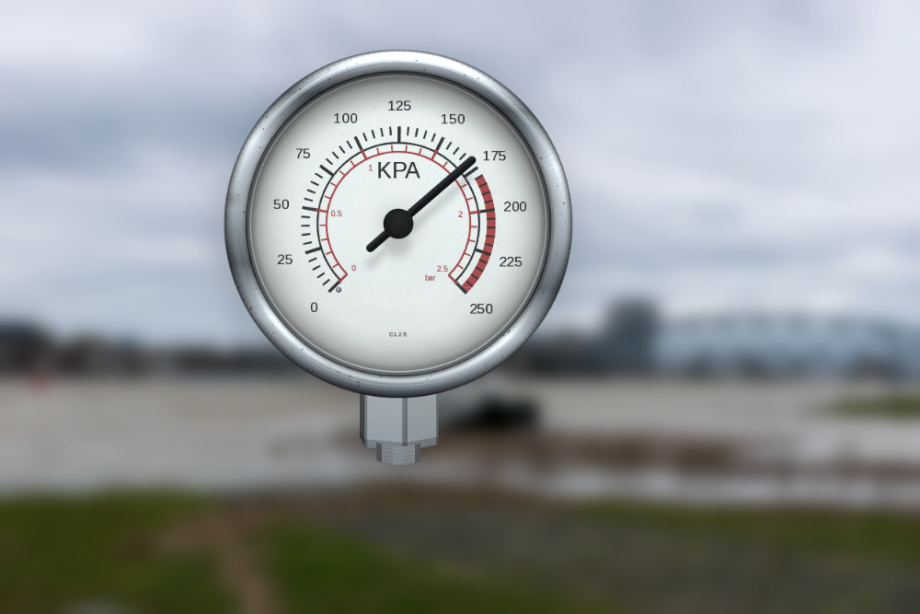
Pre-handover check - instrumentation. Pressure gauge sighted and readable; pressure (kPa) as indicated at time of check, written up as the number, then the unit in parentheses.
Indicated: 170 (kPa)
